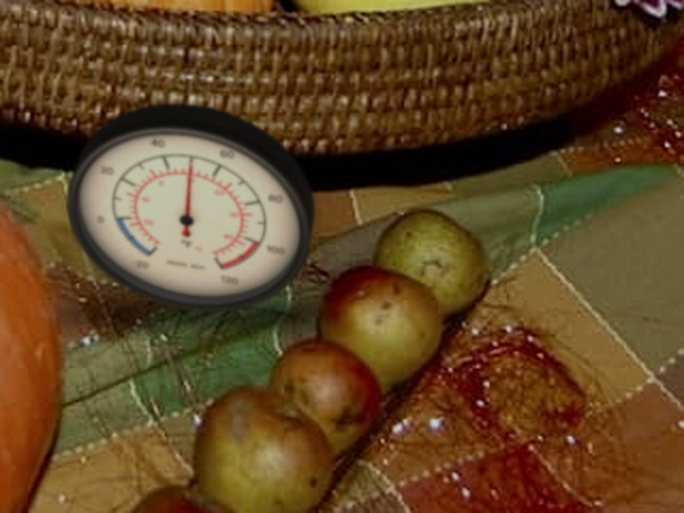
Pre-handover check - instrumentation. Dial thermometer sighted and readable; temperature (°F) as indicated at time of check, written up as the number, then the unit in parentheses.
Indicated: 50 (°F)
